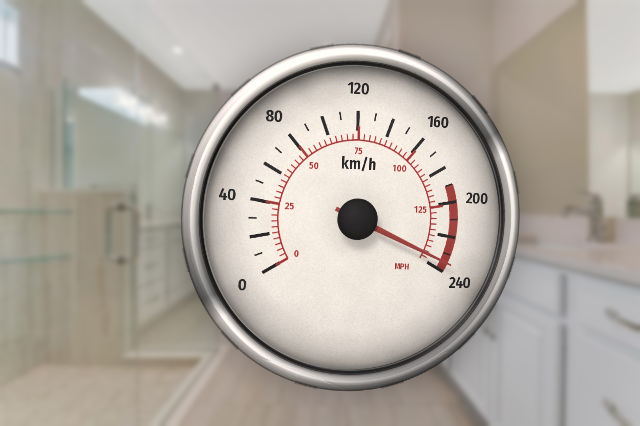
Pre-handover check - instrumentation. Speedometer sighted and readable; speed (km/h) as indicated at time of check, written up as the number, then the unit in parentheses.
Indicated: 235 (km/h)
